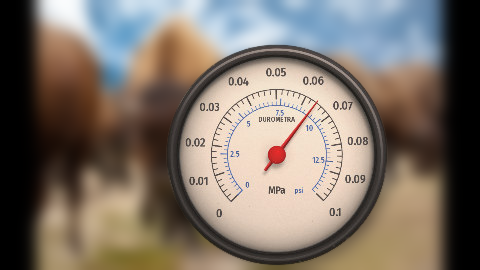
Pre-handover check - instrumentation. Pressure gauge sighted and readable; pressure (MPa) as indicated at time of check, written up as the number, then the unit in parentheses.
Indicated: 0.064 (MPa)
